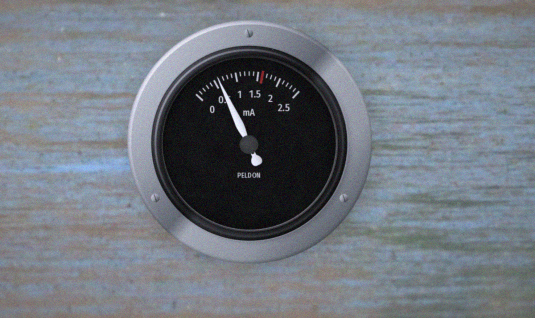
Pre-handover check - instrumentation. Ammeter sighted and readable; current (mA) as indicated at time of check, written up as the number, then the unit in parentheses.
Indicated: 0.6 (mA)
